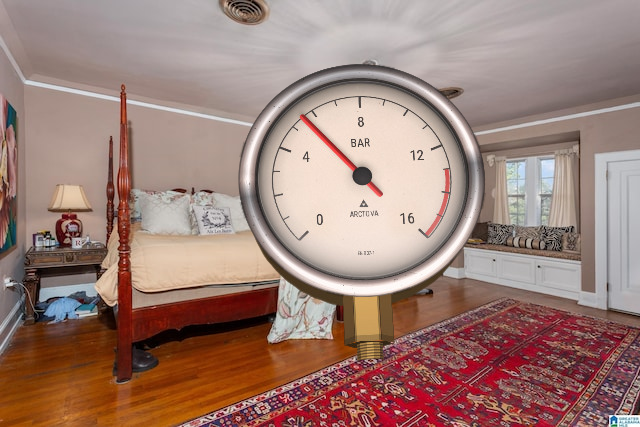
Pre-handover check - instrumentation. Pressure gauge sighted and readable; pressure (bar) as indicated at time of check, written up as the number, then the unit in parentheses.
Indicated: 5.5 (bar)
